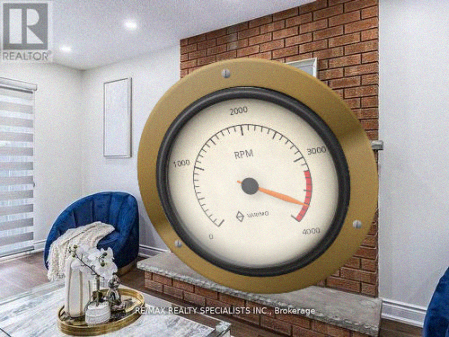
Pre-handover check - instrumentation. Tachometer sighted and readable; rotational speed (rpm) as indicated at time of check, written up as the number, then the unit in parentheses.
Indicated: 3700 (rpm)
